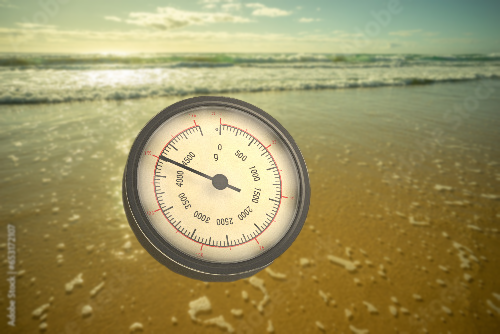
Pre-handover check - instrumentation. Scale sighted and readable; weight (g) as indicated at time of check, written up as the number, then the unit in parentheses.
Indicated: 4250 (g)
